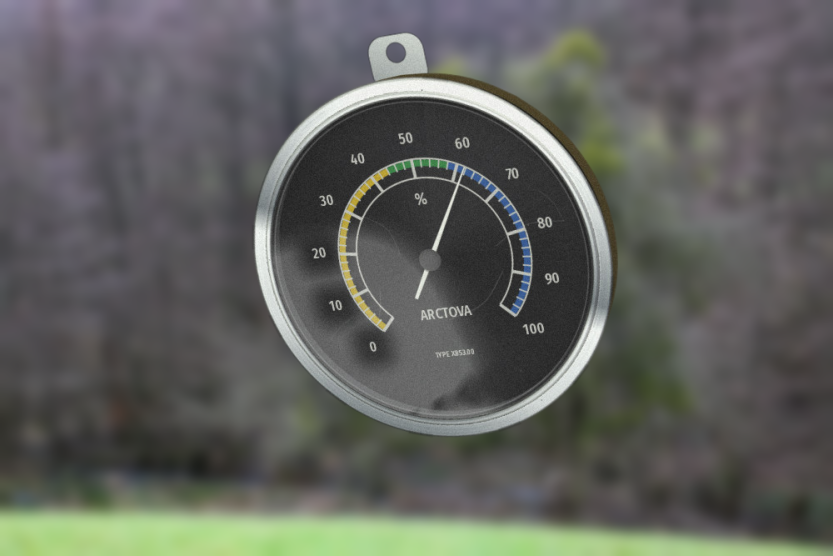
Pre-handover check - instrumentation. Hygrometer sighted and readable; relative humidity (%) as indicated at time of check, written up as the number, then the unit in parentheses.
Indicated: 62 (%)
